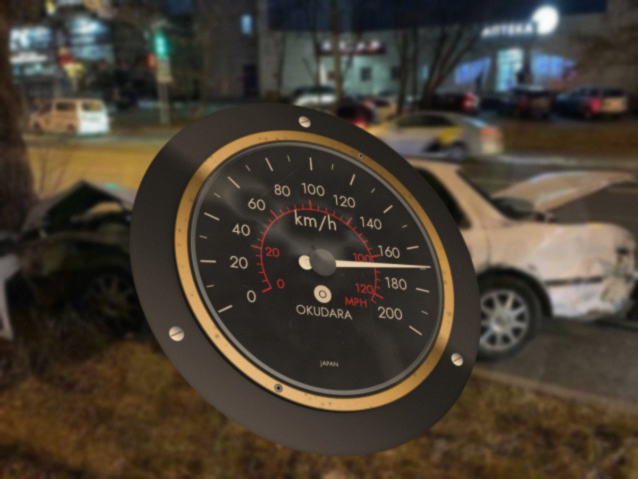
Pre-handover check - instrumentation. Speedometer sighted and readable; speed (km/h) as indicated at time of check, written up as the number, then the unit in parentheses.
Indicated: 170 (km/h)
